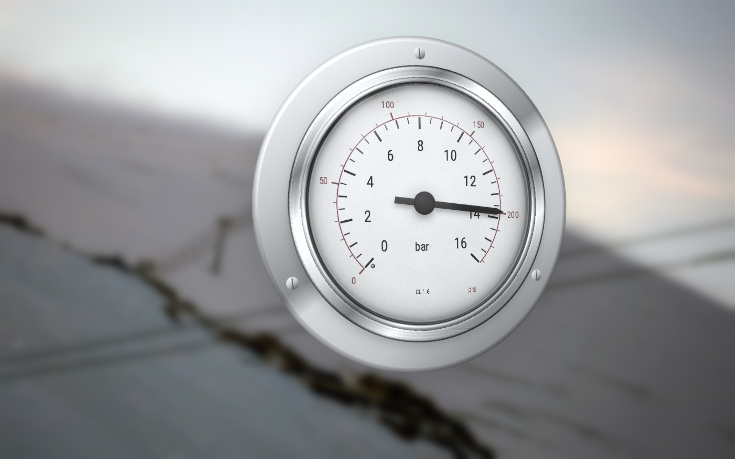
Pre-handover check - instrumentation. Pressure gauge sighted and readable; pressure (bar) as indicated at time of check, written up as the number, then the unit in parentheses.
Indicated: 13.75 (bar)
